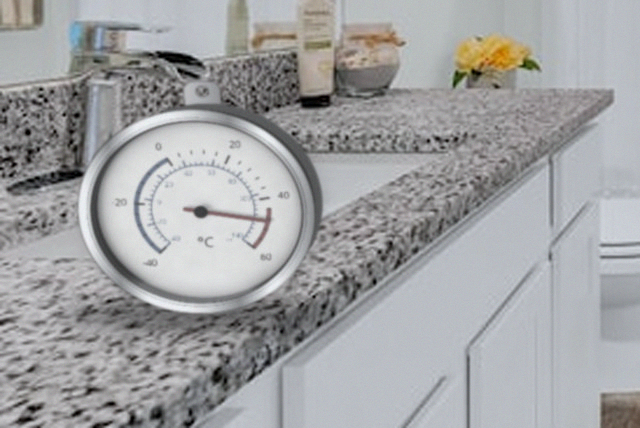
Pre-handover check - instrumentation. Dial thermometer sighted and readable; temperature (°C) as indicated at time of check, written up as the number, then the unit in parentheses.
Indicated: 48 (°C)
